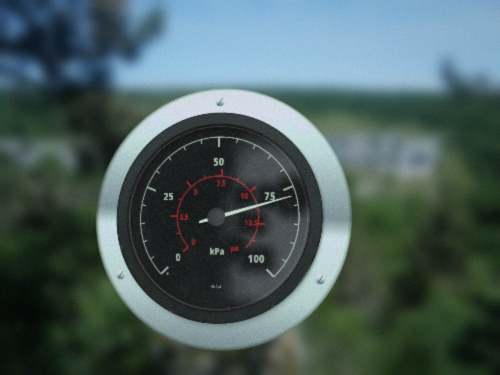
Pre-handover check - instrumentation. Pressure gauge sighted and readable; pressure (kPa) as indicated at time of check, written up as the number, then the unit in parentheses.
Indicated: 77.5 (kPa)
